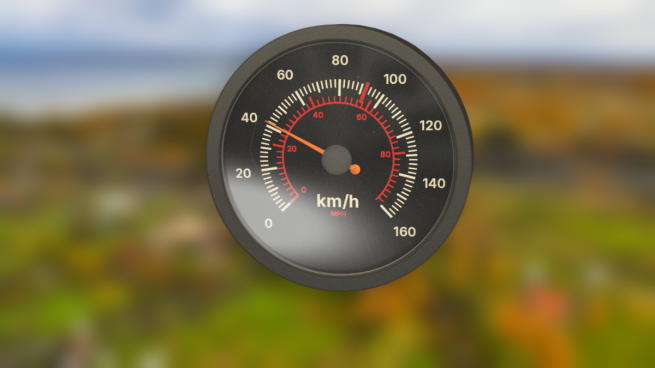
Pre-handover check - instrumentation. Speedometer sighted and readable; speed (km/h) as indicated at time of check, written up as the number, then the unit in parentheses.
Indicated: 42 (km/h)
